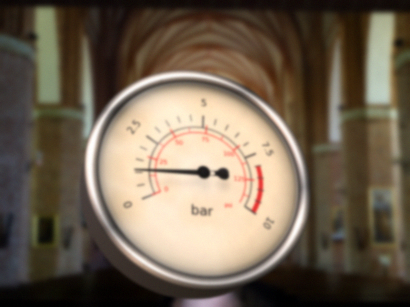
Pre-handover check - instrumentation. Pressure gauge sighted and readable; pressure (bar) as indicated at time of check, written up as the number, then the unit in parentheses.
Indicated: 1 (bar)
